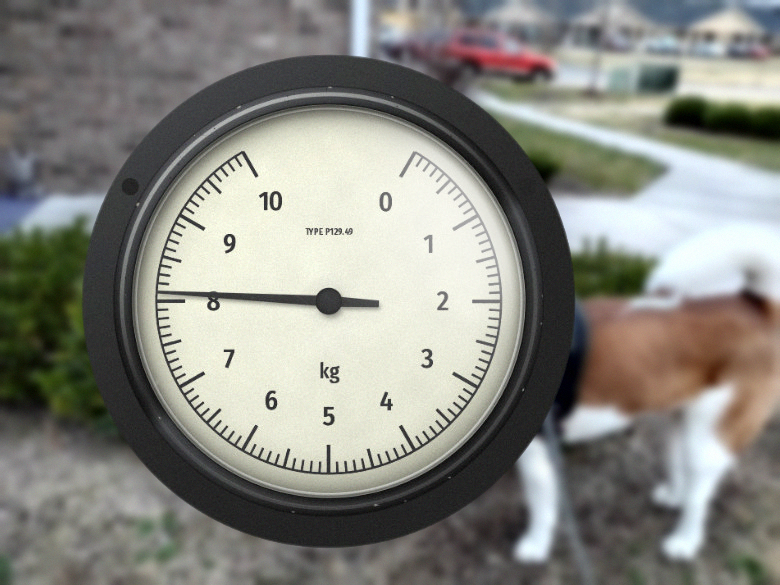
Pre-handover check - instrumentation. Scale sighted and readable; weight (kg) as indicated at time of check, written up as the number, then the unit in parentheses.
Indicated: 8.1 (kg)
